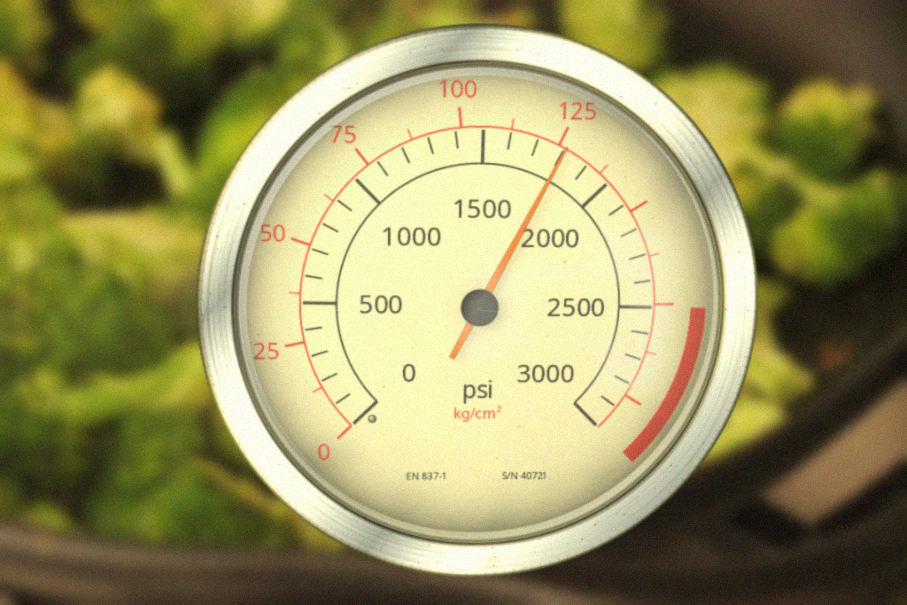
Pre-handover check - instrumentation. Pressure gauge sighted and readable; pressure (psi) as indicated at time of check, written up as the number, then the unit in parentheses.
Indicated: 1800 (psi)
